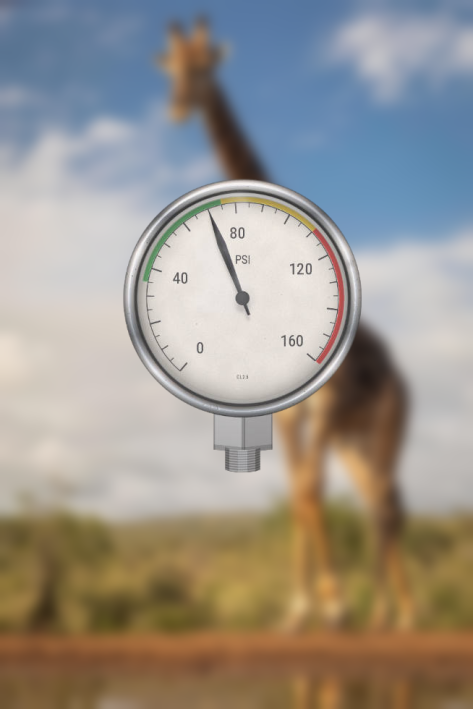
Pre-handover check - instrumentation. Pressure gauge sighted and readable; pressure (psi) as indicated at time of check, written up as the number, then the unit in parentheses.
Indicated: 70 (psi)
